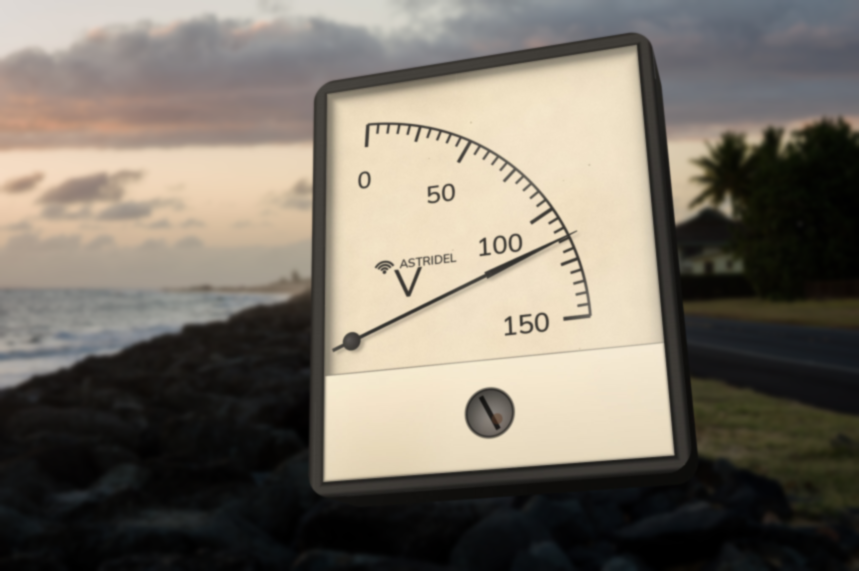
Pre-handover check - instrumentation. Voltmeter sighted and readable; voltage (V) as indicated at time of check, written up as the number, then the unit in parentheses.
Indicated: 115 (V)
